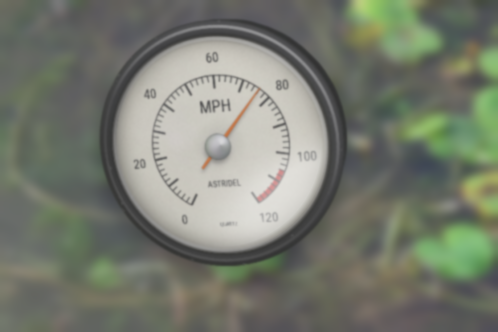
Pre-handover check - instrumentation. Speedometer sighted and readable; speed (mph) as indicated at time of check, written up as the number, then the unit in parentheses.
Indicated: 76 (mph)
